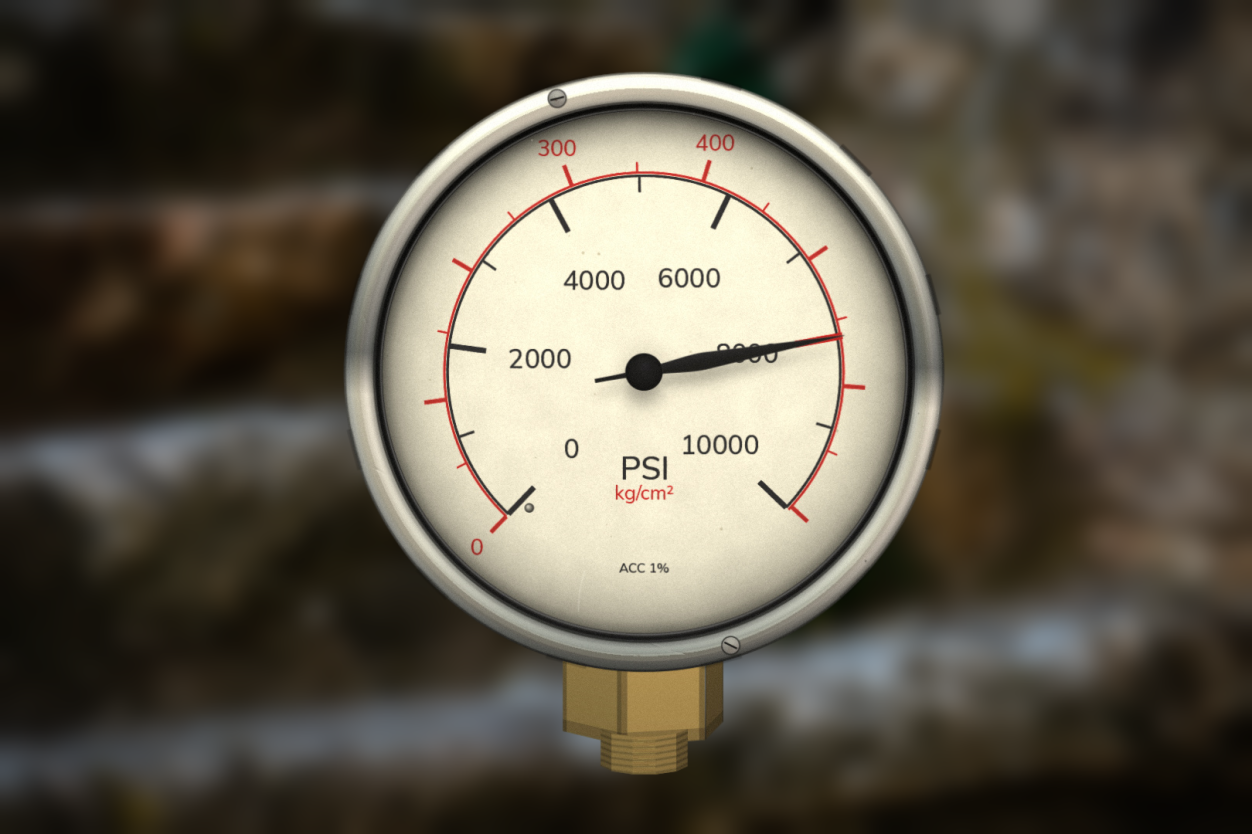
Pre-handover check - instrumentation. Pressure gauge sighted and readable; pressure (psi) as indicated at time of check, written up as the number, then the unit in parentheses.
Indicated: 8000 (psi)
